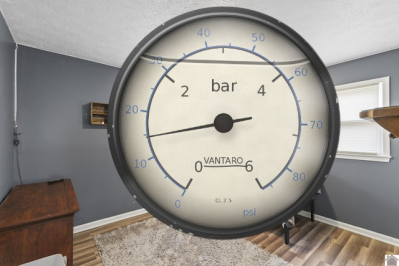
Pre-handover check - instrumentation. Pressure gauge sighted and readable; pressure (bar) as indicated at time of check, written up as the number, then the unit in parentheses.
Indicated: 1 (bar)
